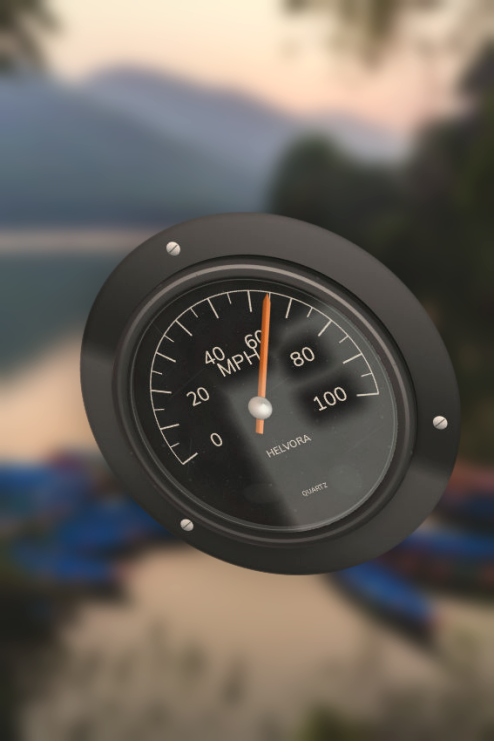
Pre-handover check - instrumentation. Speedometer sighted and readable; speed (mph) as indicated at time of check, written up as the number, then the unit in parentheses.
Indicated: 65 (mph)
